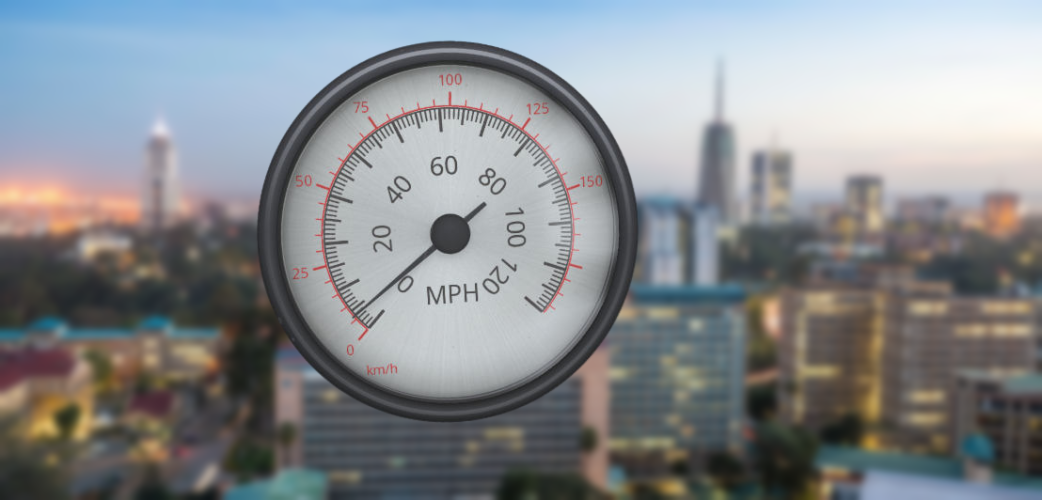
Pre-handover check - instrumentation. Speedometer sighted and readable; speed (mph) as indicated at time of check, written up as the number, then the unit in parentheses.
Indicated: 4 (mph)
